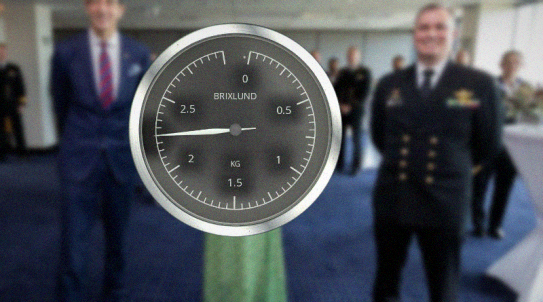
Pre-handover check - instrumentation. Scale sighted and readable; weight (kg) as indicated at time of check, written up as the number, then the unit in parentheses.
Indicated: 2.25 (kg)
